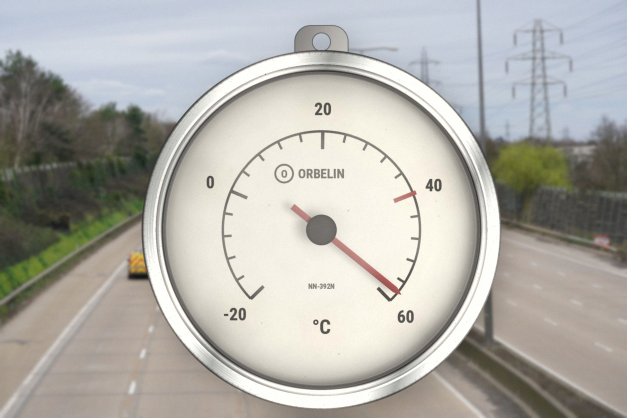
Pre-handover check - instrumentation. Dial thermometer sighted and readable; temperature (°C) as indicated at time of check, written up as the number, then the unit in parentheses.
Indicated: 58 (°C)
